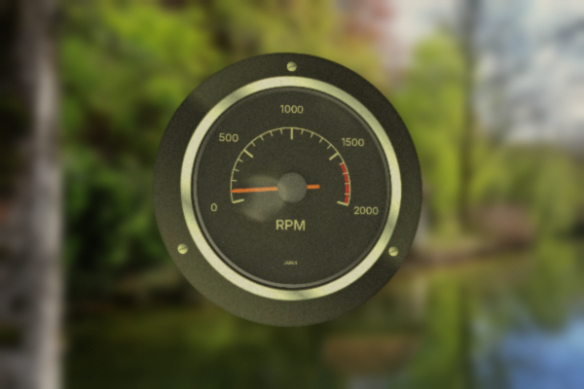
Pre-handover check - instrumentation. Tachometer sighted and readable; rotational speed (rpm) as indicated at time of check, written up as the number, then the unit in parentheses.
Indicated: 100 (rpm)
